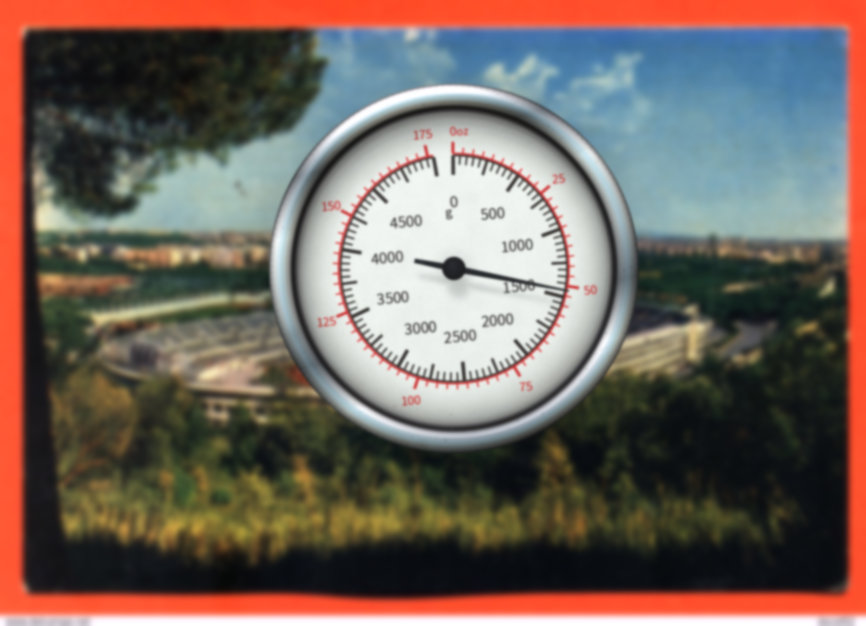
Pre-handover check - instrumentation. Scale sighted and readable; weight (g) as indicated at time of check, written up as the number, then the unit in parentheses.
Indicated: 1450 (g)
